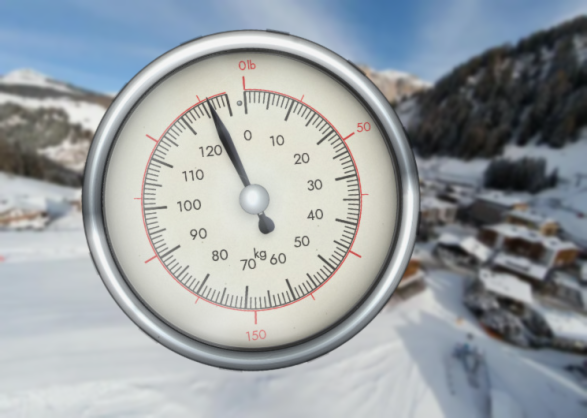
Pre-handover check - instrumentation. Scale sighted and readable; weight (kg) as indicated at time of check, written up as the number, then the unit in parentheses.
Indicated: 126 (kg)
